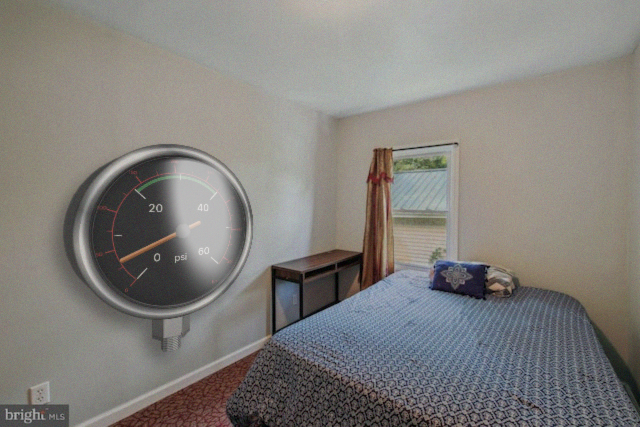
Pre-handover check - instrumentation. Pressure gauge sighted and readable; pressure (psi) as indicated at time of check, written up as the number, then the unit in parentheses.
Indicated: 5 (psi)
